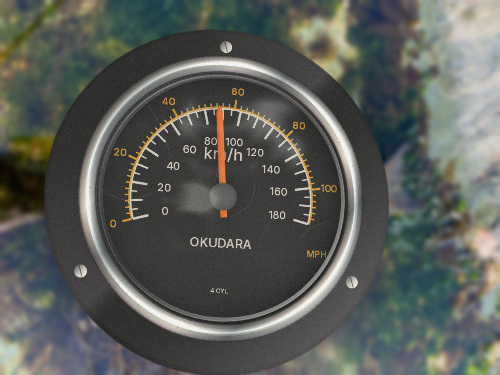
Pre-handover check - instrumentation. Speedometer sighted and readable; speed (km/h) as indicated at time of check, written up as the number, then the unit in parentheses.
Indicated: 87.5 (km/h)
